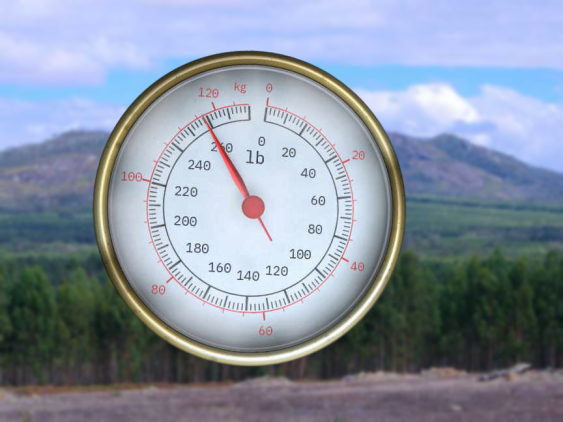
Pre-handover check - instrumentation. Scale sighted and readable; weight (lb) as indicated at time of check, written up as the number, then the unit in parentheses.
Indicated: 258 (lb)
